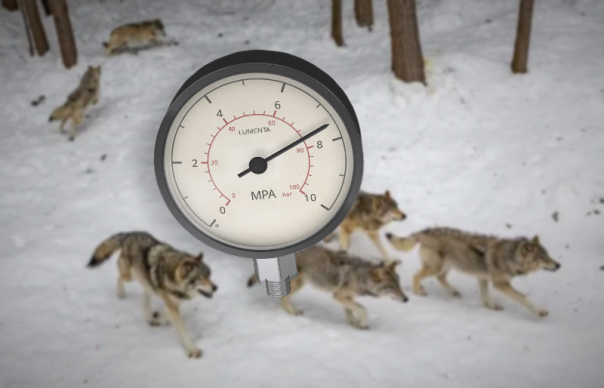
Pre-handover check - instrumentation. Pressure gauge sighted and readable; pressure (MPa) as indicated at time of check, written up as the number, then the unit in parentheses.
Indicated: 7.5 (MPa)
